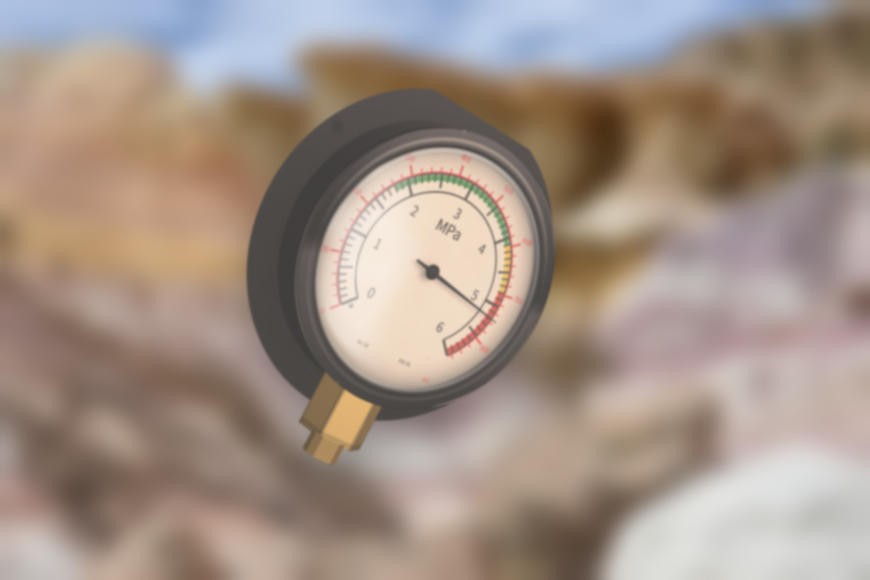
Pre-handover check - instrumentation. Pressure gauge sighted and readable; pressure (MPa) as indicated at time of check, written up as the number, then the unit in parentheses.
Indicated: 5.2 (MPa)
